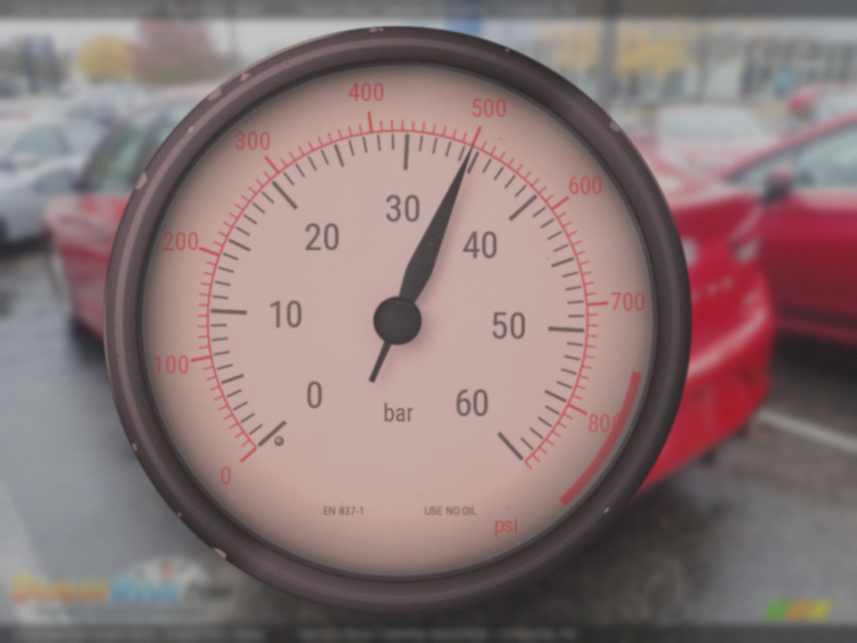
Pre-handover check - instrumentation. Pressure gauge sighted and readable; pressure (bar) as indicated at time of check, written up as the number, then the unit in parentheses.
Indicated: 34.5 (bar)
